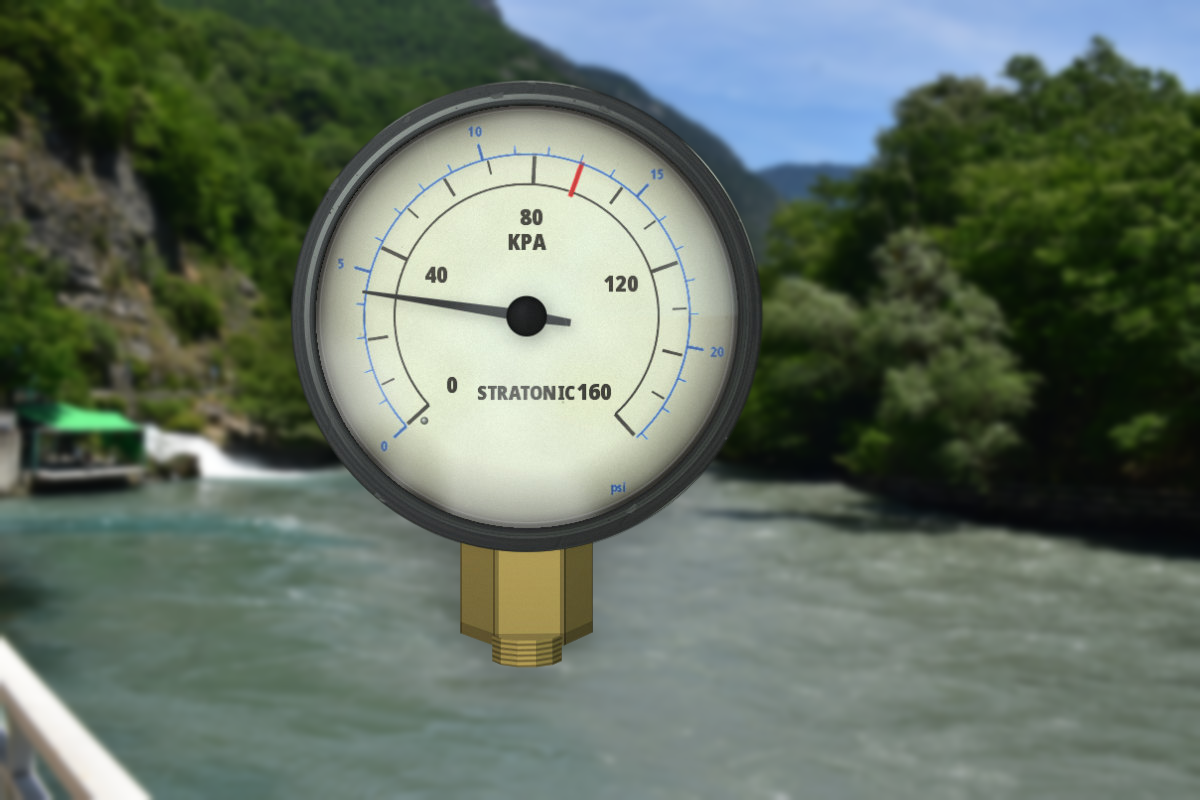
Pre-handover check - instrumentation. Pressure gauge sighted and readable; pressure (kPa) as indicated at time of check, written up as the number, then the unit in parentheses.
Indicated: 30 (kPa)
